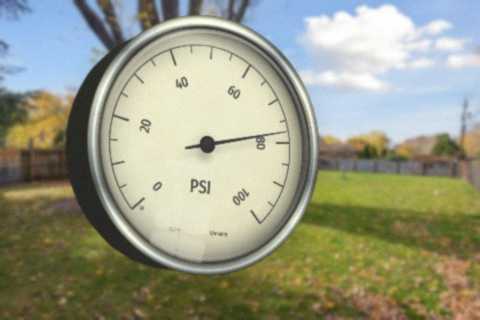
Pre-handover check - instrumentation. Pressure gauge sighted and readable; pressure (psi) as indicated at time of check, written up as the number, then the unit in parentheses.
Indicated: 77.5 (psi)
